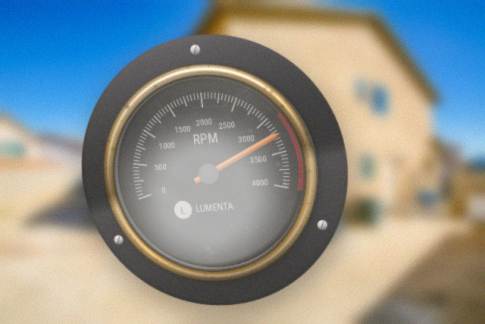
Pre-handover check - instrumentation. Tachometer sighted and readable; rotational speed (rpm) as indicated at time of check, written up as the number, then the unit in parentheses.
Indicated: 3250 (rpm)
